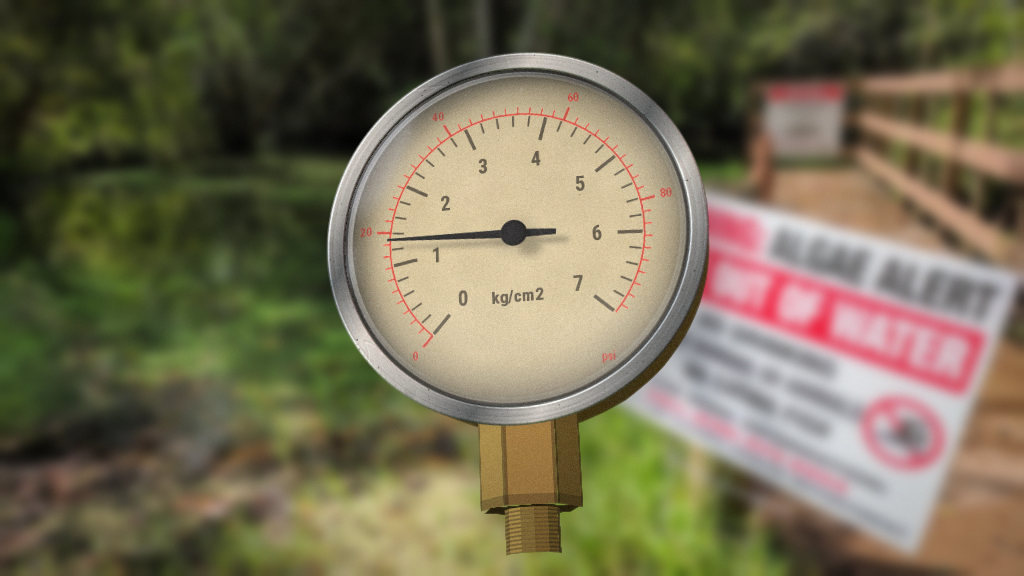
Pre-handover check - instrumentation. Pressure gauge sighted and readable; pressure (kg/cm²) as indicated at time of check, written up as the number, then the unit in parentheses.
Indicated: 1.3 (kg/cm²)
